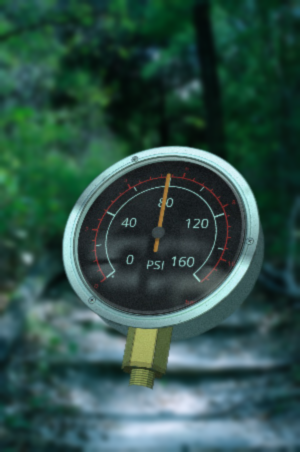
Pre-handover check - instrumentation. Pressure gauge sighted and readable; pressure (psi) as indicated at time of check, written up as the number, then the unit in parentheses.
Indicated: 80 (psi)
